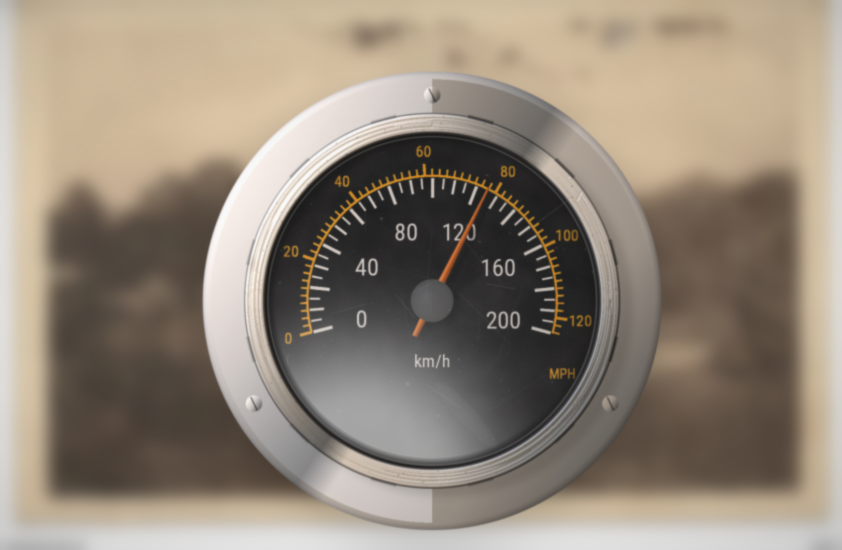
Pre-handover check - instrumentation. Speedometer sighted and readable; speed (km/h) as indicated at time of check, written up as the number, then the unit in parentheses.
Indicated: 125 (km/h)
